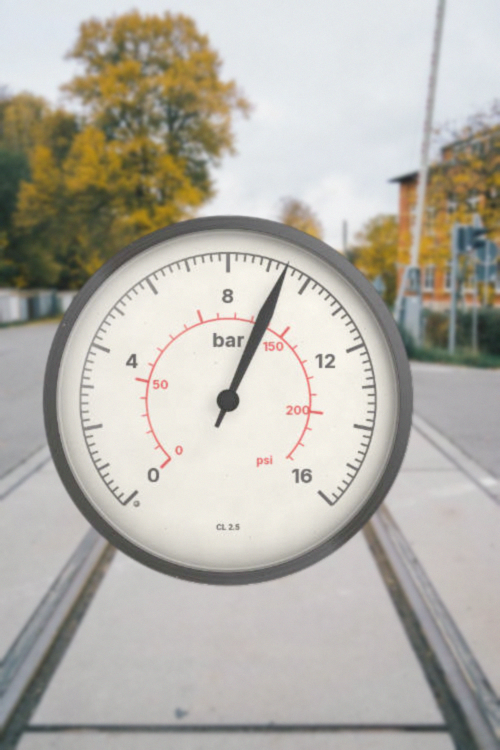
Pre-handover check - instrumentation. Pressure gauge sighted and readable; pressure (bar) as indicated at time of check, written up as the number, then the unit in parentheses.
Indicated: 9.4 (bar)
